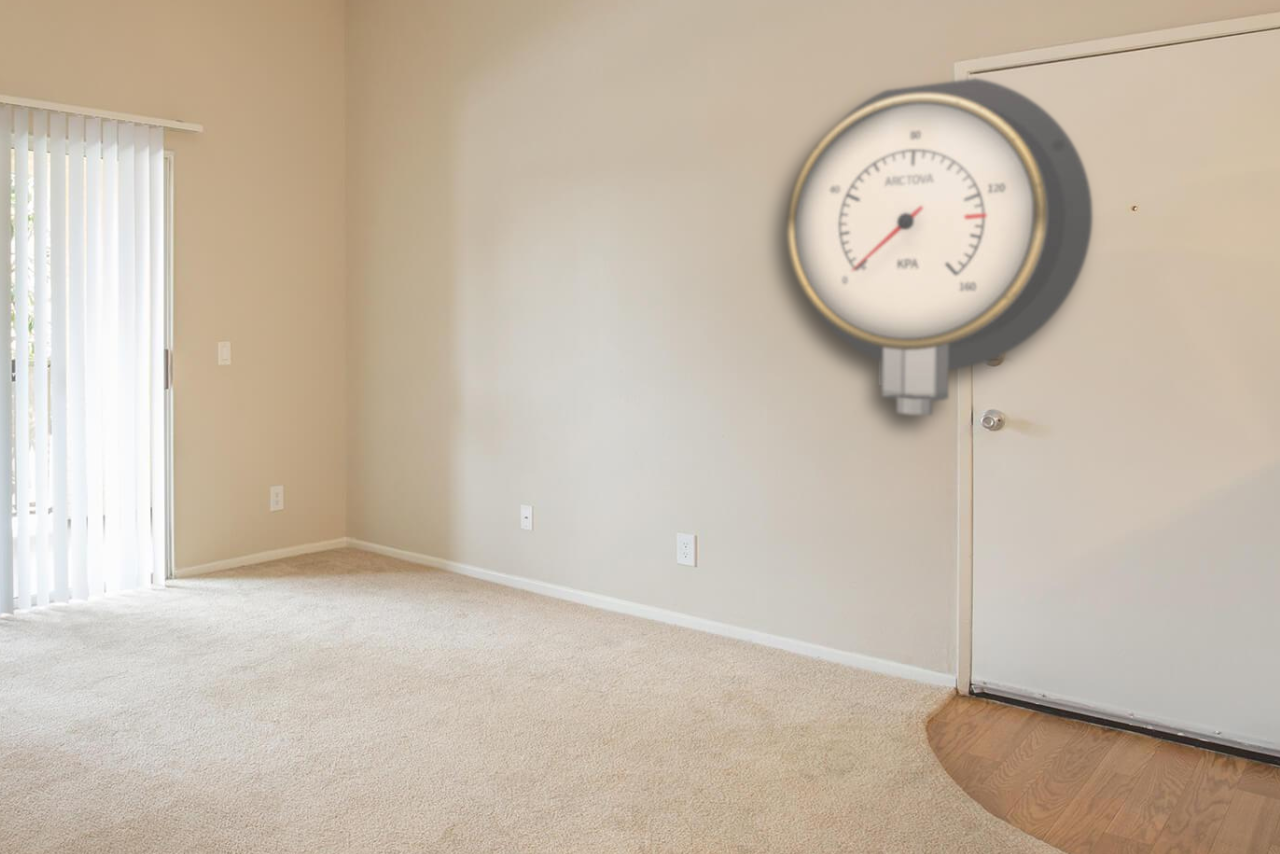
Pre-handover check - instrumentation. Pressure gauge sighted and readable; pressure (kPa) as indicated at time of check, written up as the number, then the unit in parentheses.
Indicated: 0 (kPa)
